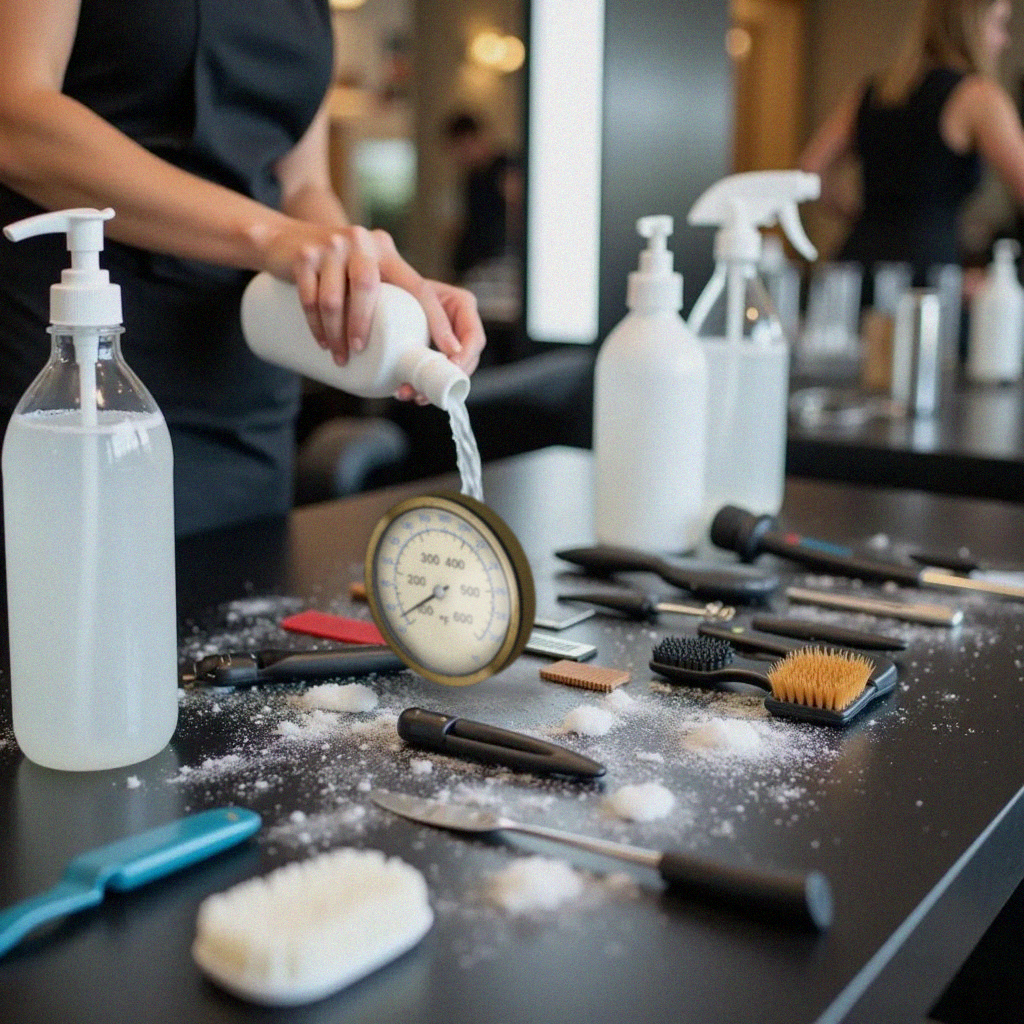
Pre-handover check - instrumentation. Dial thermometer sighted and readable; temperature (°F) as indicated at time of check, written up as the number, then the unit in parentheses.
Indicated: 120 (°F)
